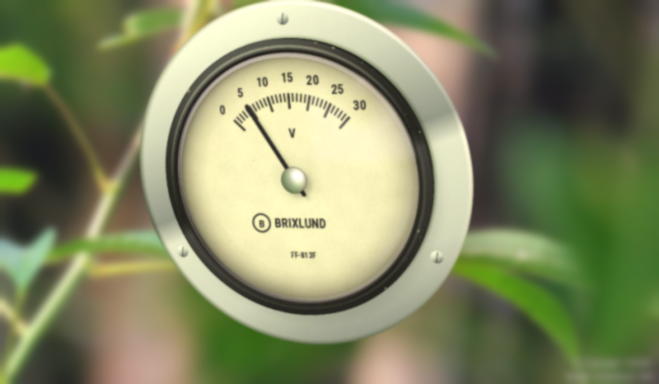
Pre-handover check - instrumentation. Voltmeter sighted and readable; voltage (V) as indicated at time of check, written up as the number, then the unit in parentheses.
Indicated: 5 (V)
